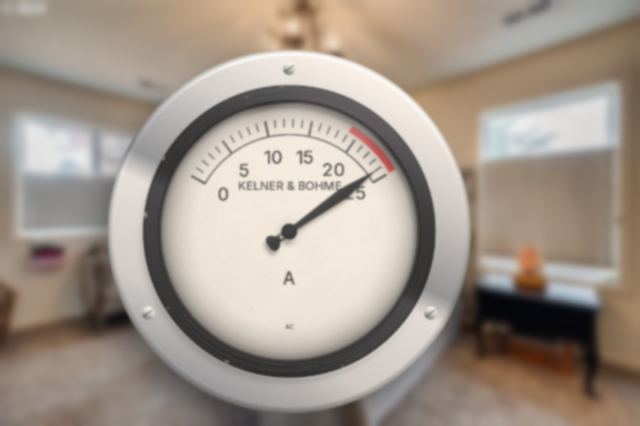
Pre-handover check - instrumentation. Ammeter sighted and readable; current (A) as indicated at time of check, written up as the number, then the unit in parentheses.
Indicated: 24 (A)
